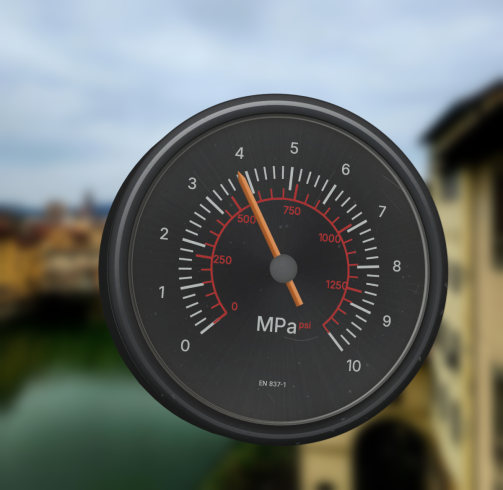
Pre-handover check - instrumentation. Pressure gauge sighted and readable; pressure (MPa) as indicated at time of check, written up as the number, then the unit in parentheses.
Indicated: 3.8 (MPa)
